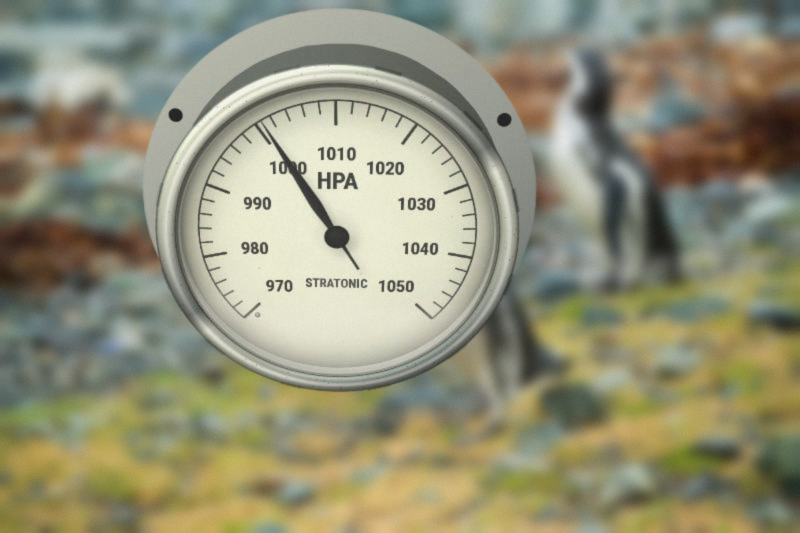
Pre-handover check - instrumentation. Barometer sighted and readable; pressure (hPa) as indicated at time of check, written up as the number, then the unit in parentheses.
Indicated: 1001 (hPa)
